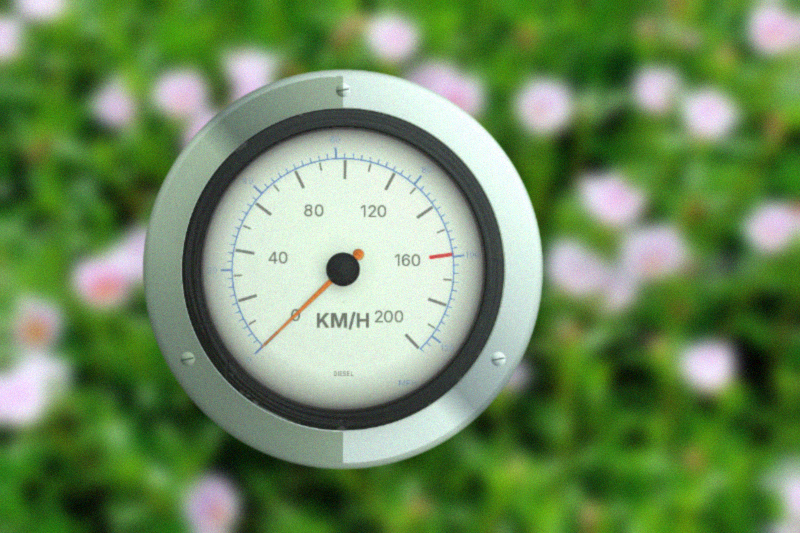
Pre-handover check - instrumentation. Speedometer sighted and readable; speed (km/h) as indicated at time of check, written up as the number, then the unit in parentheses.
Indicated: 0 (km/h)
